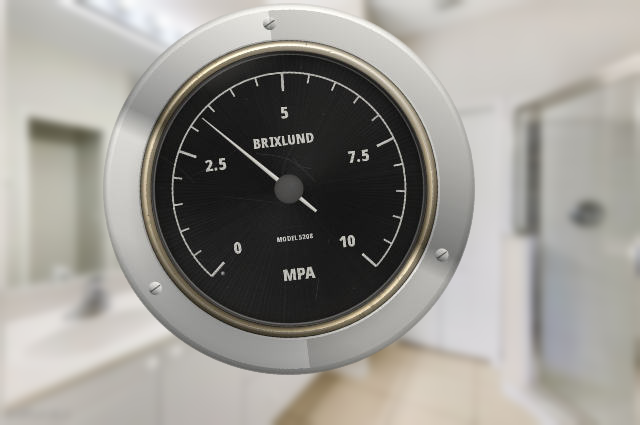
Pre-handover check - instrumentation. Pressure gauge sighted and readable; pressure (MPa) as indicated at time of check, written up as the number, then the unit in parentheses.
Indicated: 3.25 (MPa)
